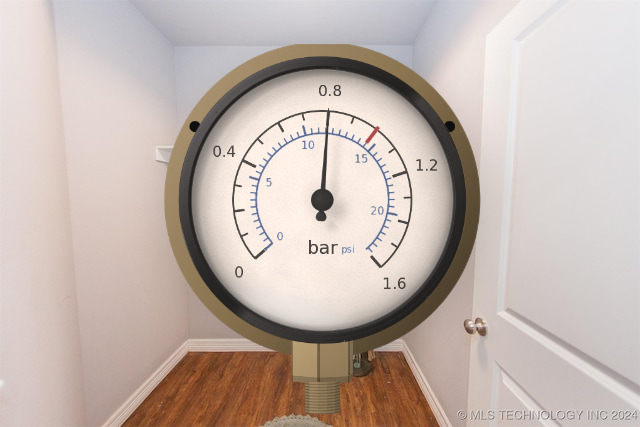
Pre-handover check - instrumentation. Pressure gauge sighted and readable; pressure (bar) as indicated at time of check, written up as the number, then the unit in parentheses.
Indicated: 0.8 (bar)
